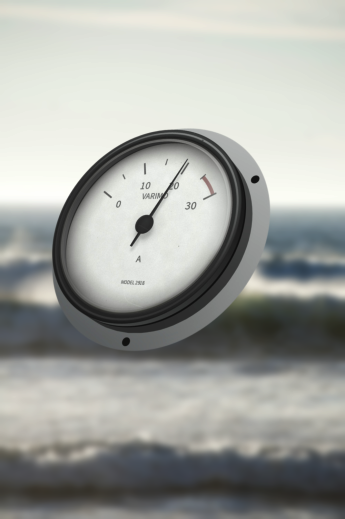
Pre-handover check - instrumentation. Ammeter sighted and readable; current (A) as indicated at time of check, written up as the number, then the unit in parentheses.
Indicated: 20 (A)
